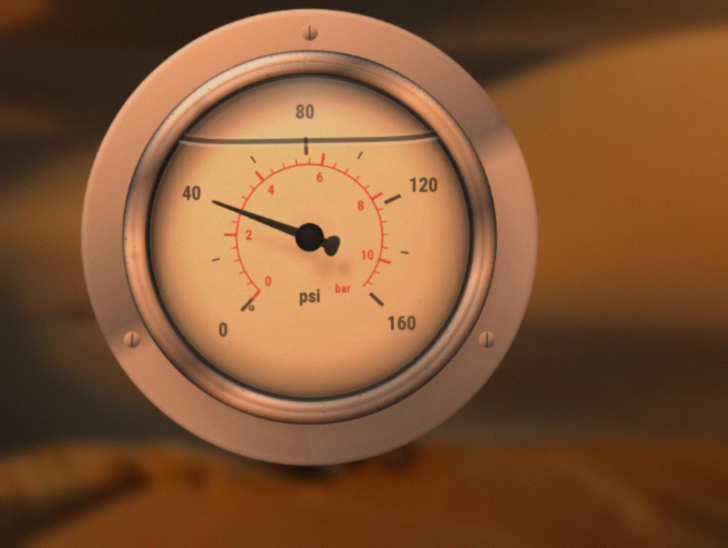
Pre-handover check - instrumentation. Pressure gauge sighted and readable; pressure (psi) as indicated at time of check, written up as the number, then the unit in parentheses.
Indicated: 40 (psi)
